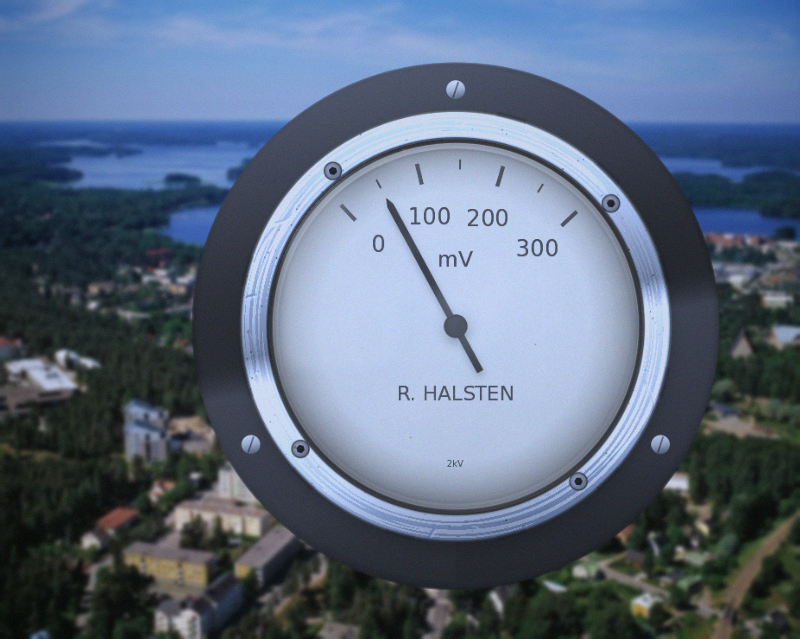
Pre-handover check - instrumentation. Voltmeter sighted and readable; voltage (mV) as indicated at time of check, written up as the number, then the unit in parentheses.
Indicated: 50 (mV)
